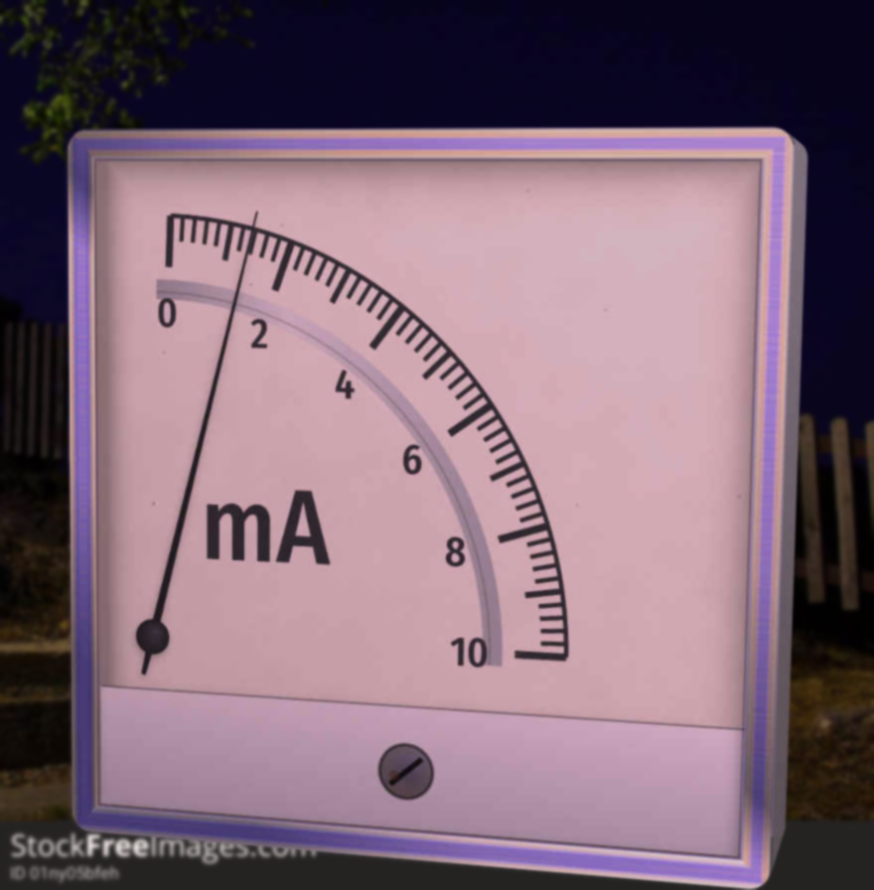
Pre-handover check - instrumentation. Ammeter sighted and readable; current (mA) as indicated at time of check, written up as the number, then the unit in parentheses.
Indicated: 1.4 (mA)
